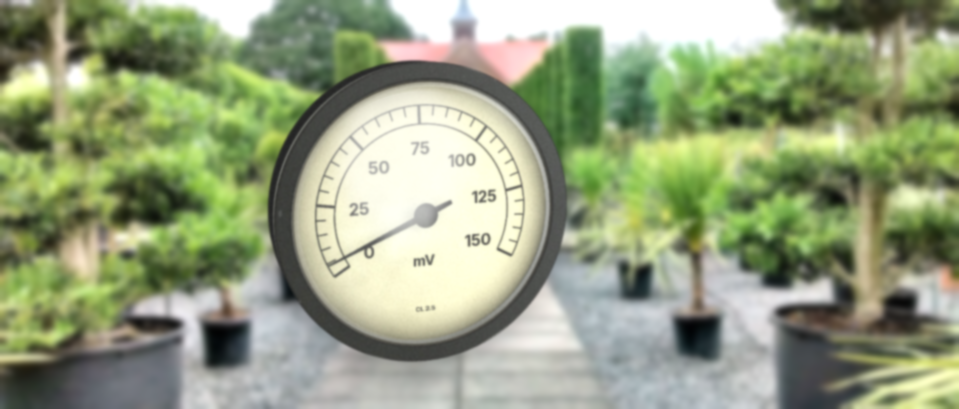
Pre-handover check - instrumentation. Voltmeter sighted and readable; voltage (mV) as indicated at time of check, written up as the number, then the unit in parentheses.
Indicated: 5 (mV)
